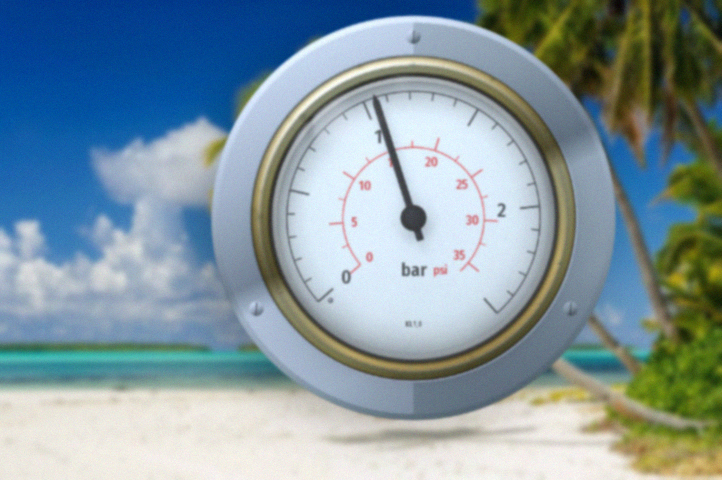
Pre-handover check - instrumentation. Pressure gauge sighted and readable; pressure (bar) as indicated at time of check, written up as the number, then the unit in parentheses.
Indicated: 1.05 (bar)
